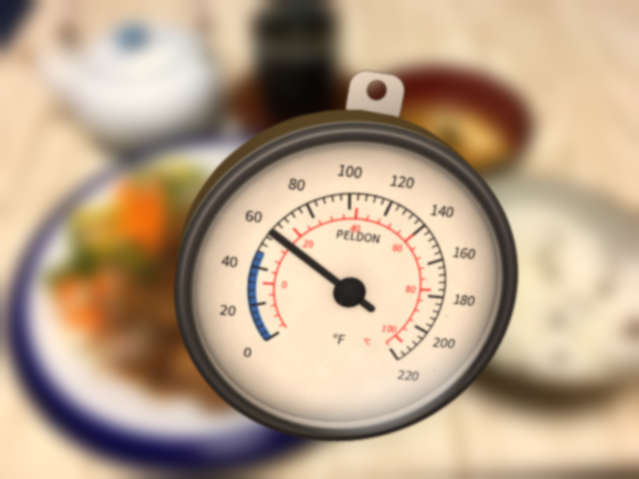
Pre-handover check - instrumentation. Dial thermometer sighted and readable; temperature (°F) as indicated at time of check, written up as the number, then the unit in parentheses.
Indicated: 60 (°F)
